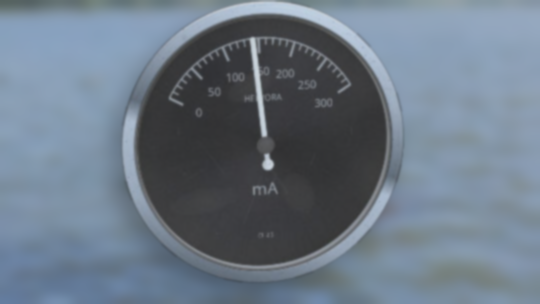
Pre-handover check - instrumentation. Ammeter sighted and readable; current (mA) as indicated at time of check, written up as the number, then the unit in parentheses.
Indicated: 140 (mA)
